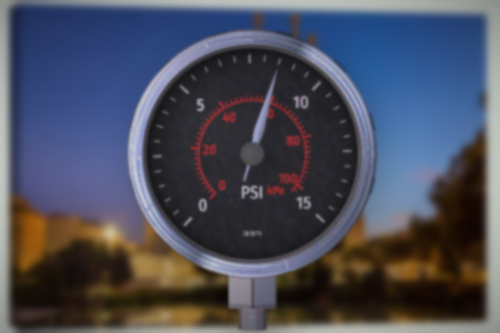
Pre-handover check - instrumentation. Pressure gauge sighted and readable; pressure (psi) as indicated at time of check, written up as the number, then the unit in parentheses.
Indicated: 8.5 (psi)
